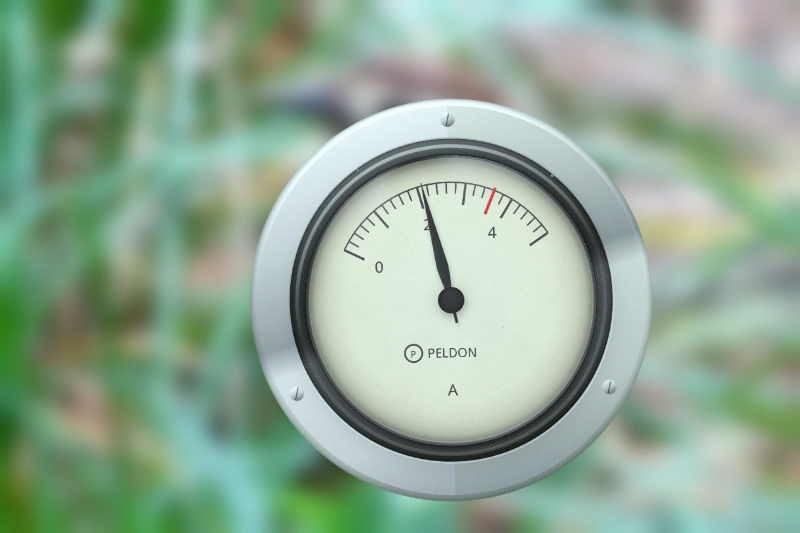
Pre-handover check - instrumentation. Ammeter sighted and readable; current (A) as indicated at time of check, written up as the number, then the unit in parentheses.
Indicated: 2.1 (A)
